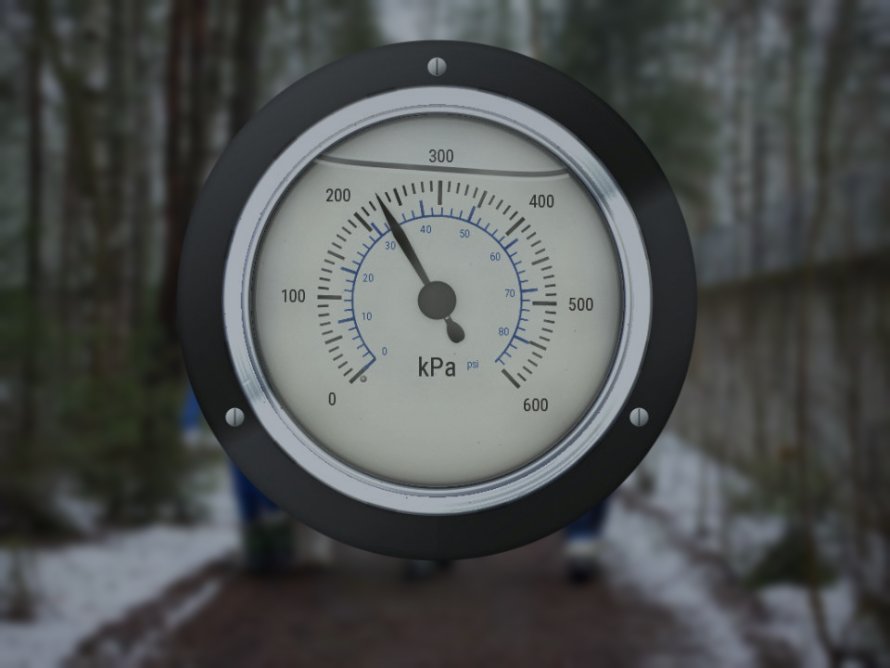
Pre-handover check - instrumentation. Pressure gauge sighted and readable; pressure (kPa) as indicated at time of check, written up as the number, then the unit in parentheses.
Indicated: 230 (kPa)
